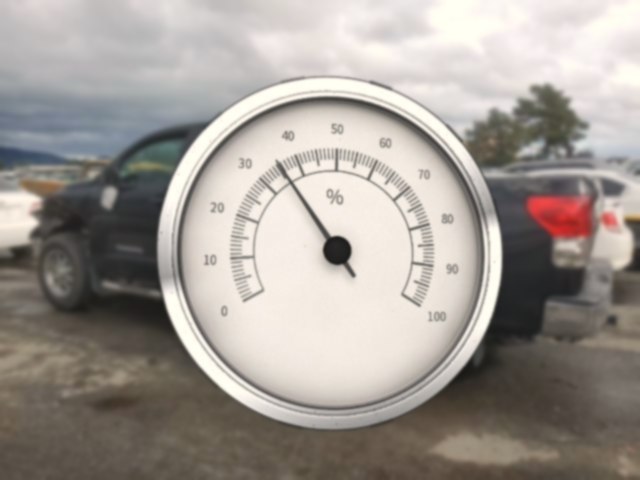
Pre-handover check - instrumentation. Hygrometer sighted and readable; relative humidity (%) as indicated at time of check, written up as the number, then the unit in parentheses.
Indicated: 35 (%)
